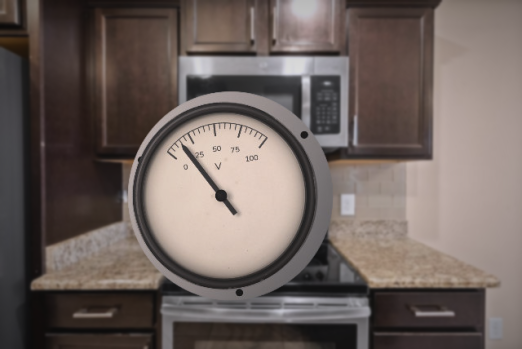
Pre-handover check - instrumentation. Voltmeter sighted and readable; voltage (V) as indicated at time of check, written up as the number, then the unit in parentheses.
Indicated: 15 (V)
